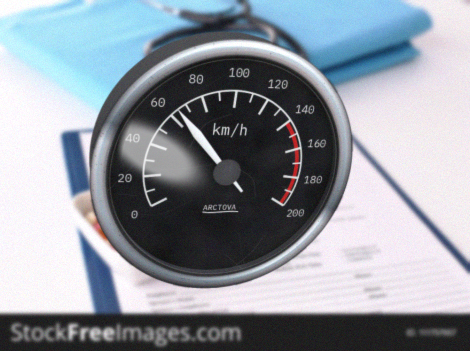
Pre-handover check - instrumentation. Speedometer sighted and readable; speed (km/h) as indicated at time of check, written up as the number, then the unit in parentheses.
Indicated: 65 (km/h)
